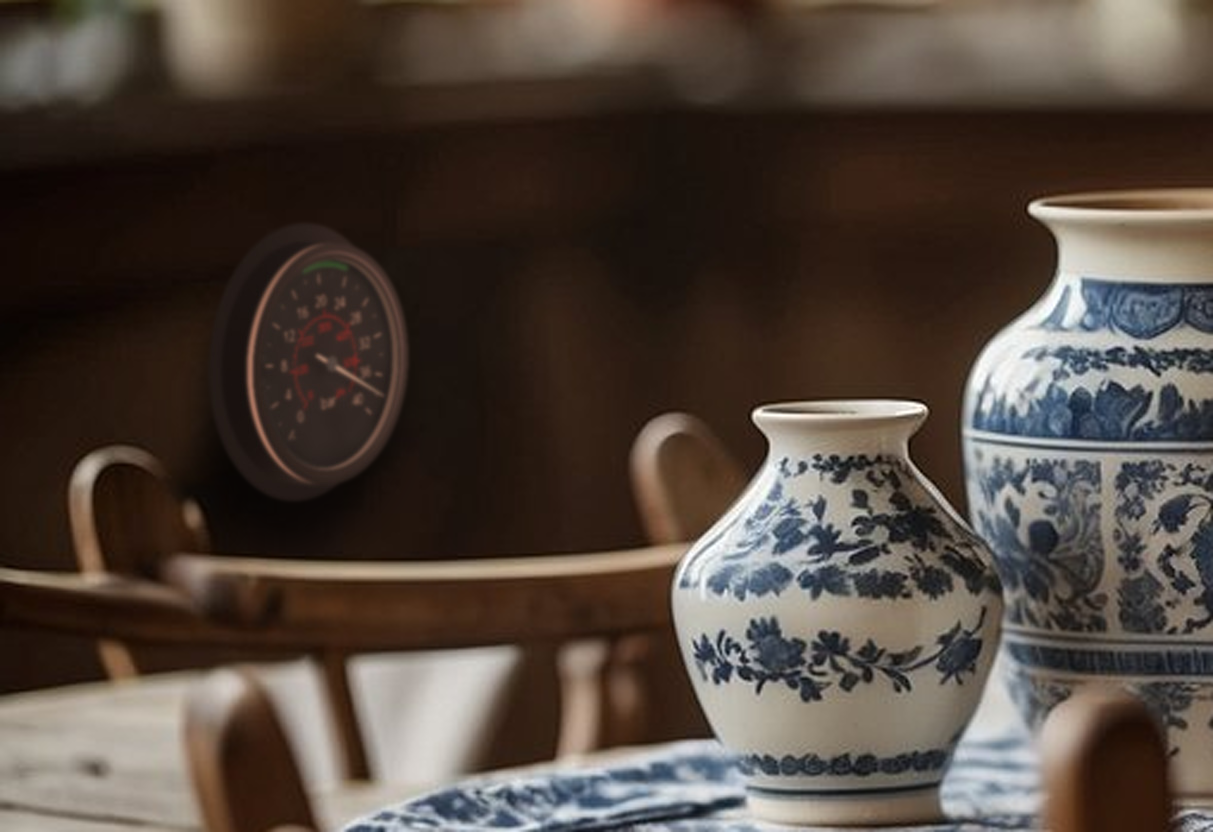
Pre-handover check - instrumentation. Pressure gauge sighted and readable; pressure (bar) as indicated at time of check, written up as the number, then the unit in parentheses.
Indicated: 38 (bar)
